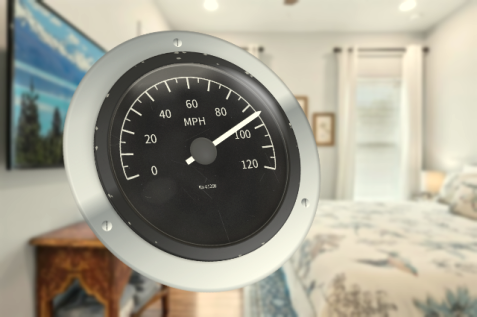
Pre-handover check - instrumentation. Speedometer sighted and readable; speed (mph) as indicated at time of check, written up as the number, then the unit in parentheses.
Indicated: 95 (mph)
